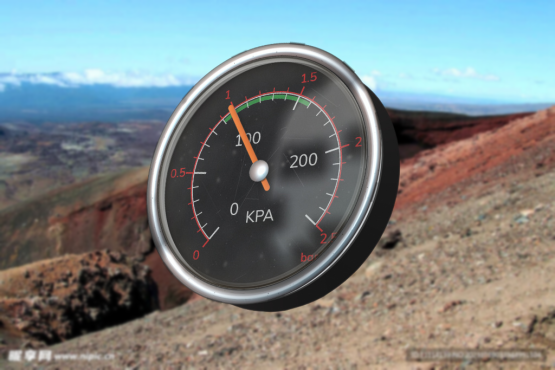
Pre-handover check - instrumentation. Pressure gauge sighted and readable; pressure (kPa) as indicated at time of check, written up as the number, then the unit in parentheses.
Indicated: 100 (kPa)
